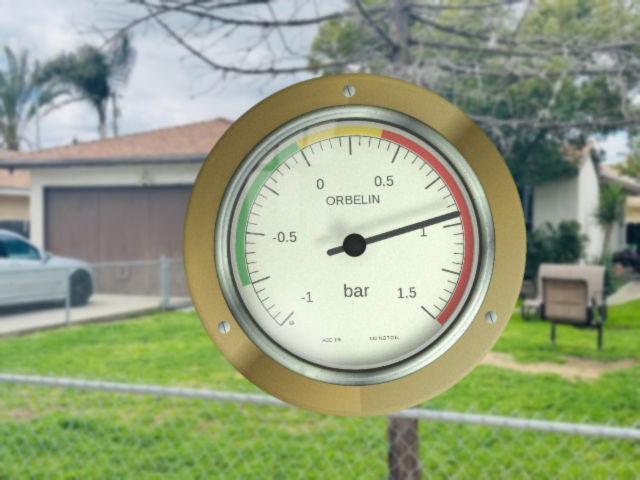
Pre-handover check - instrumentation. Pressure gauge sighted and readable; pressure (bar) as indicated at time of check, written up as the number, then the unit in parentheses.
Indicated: 0.95 (bar)
